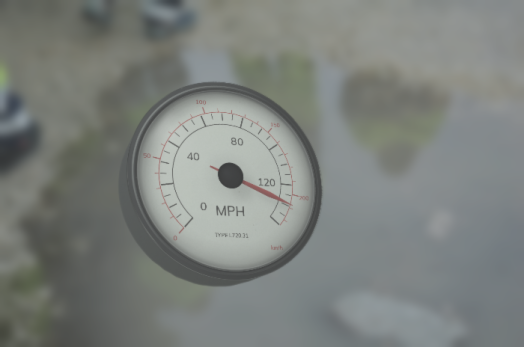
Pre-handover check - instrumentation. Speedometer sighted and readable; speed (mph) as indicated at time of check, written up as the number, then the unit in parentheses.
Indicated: 130 (mph)
